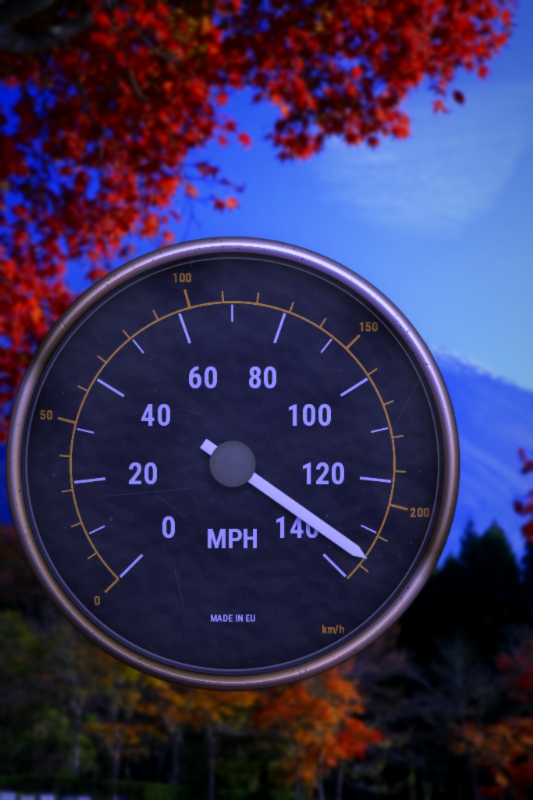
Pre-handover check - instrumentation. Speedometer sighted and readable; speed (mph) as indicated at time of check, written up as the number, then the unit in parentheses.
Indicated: 135 (mph)
